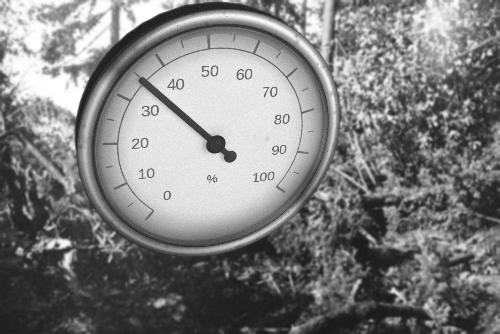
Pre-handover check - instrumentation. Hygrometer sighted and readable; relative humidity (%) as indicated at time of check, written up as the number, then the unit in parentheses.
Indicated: 35 (%)
